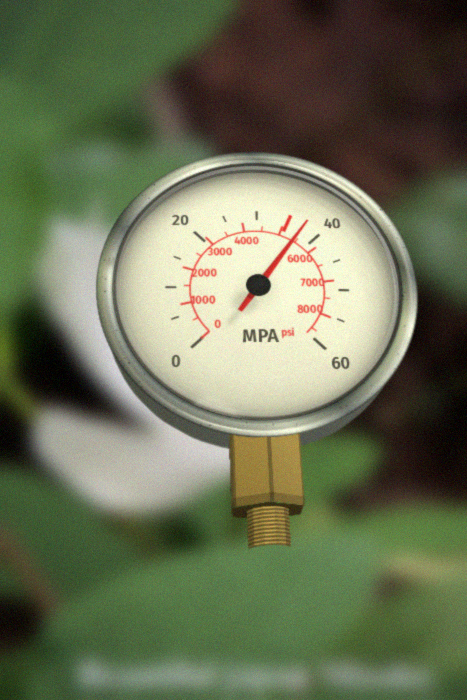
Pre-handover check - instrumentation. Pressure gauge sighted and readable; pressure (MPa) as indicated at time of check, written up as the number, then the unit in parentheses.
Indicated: 37.5 (MPa)
